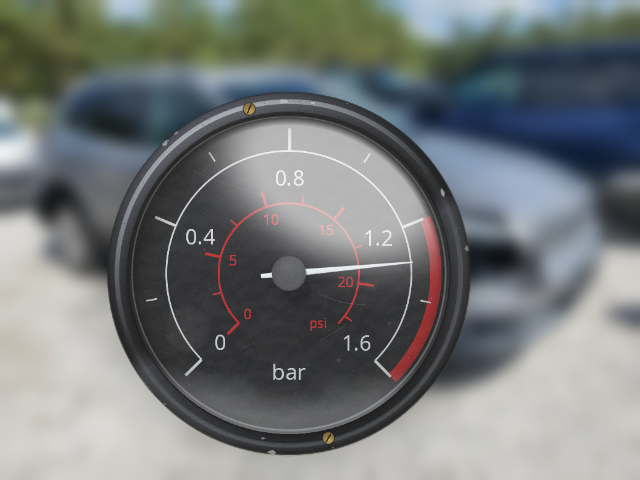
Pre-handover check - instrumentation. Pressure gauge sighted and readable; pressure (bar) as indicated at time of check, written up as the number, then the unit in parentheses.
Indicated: 1.3 (bar)
